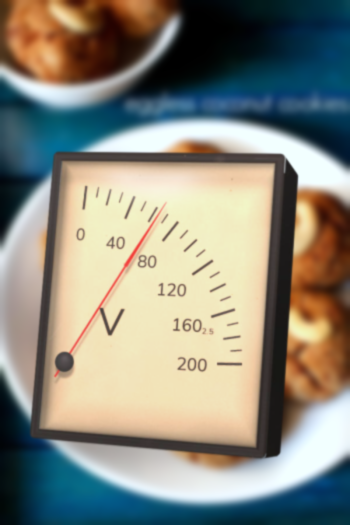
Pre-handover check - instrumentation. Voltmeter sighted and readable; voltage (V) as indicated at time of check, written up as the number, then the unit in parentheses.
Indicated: 65 (V)
